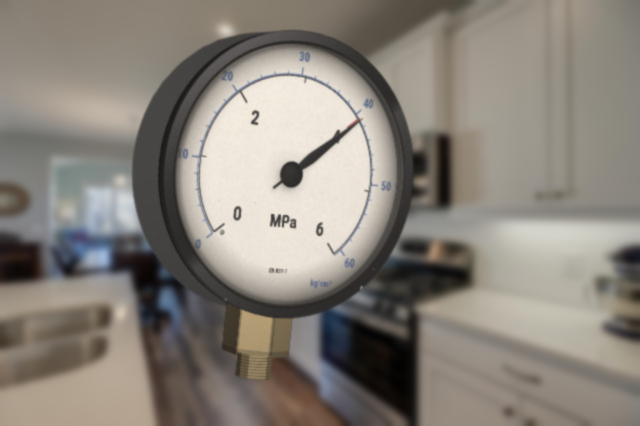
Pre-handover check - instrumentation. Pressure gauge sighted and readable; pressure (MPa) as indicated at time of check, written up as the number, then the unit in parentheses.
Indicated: 4 (MPa)
